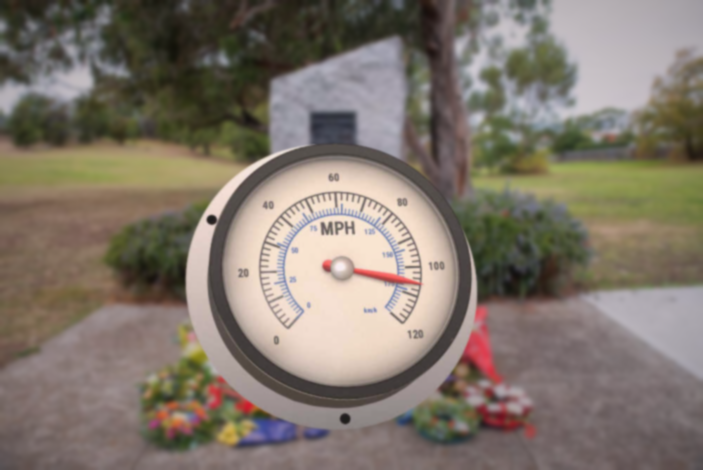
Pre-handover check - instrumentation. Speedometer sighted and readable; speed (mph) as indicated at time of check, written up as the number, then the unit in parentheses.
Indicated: 106 (mph)
